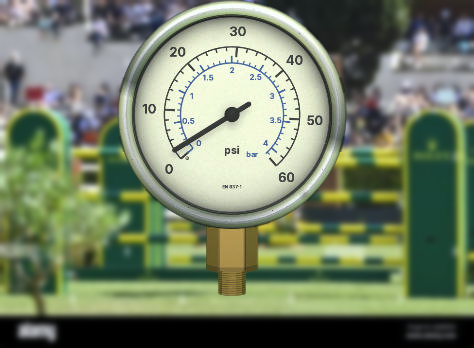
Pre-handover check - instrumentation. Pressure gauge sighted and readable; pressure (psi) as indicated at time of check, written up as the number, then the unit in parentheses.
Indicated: 2 (psi)
